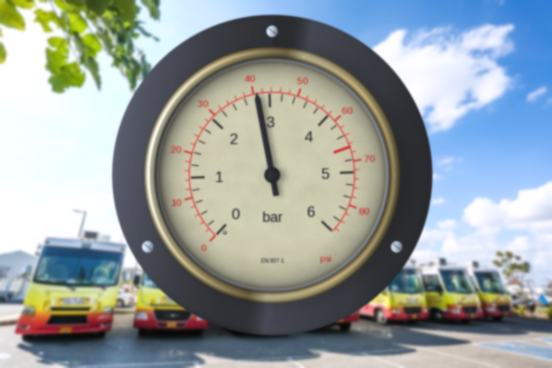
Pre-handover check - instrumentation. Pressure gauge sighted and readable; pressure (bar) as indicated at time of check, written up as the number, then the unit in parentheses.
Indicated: 2.8 (bar)
